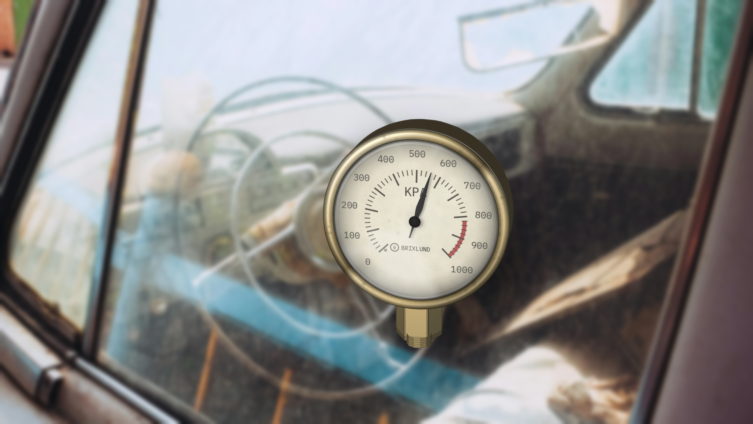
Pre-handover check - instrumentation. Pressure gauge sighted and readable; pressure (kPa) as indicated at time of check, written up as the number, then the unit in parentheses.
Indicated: 560 (kPa)
